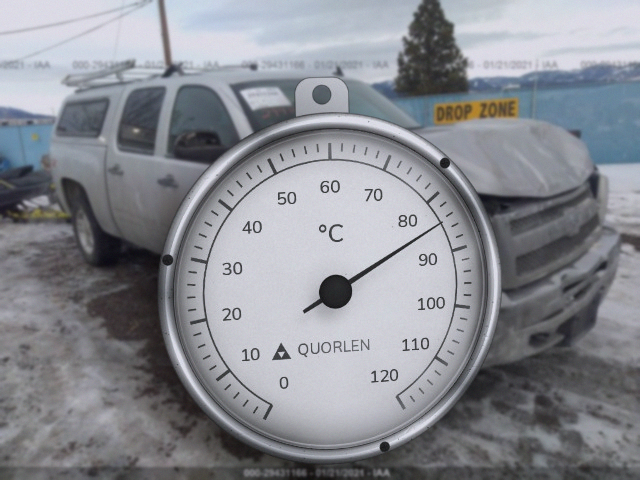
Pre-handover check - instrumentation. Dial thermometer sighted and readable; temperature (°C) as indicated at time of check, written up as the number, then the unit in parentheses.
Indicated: 84 (°C)
